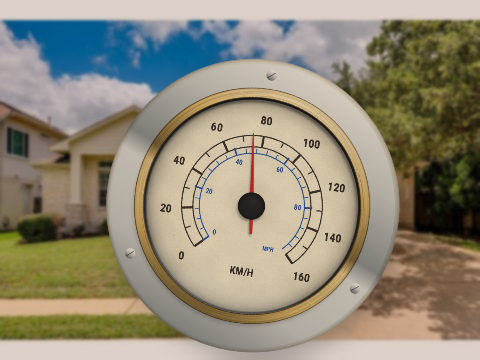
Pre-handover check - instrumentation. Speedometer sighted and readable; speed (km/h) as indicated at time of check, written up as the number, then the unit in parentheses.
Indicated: 75 (km/h)
